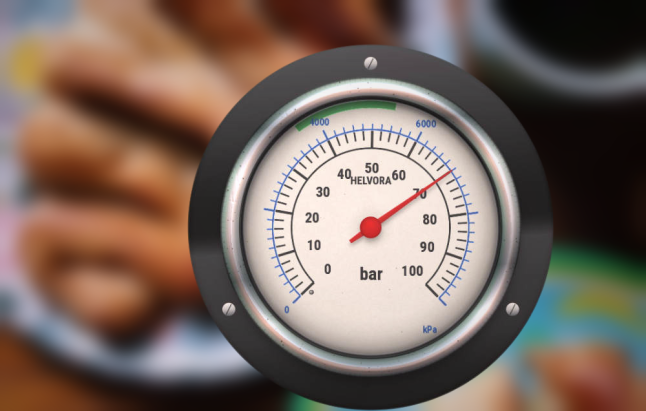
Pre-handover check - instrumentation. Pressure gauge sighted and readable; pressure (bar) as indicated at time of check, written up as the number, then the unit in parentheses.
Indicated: 70 (bar)
